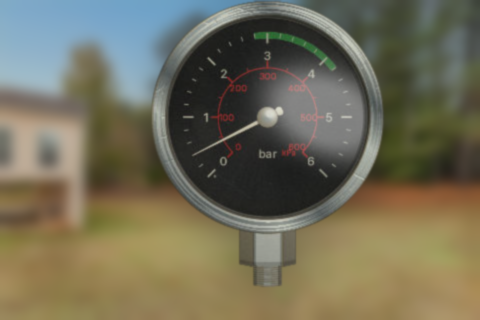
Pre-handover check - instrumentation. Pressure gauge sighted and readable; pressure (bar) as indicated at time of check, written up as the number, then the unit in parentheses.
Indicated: 0.4 (bar)
